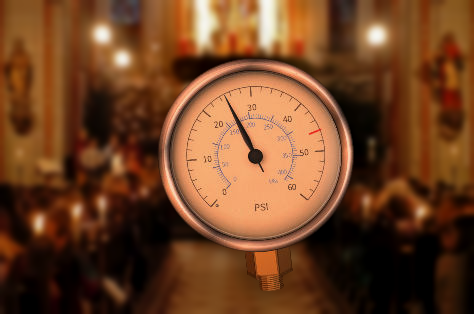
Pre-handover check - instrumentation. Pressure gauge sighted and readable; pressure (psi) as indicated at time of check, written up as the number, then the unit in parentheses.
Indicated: 25 (psi)
